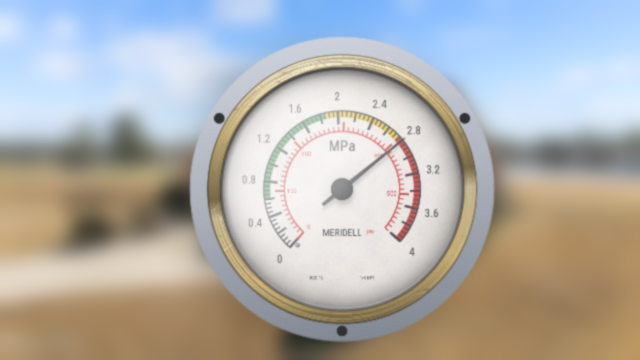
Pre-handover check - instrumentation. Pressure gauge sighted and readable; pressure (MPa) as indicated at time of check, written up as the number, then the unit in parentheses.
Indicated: 2.8 (MPa)
